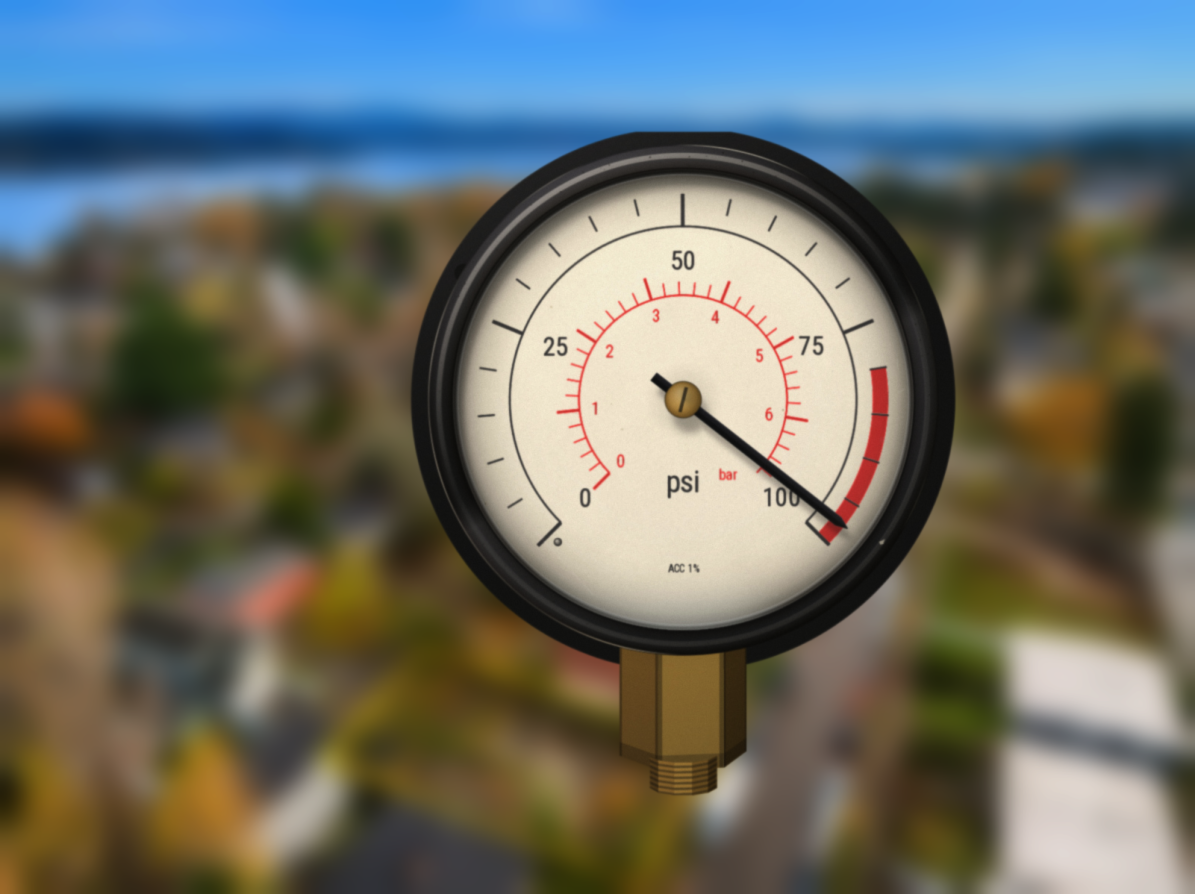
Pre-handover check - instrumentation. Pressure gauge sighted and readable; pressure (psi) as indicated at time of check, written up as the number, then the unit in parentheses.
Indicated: 97.5 (psi)
